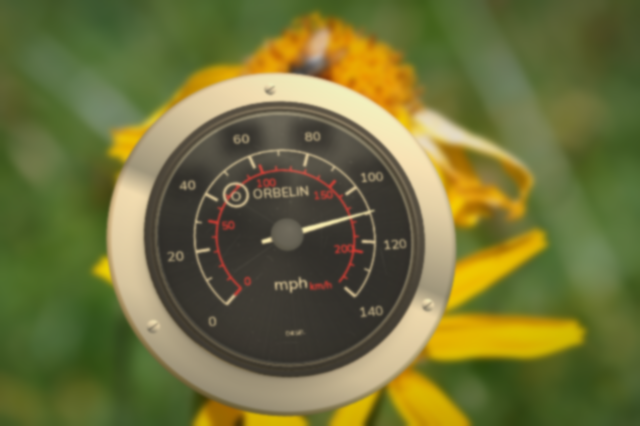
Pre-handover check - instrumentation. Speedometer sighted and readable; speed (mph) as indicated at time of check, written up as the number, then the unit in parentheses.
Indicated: 110 (mph)
